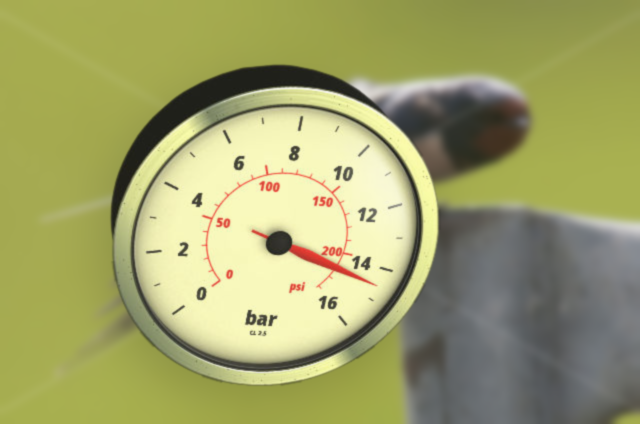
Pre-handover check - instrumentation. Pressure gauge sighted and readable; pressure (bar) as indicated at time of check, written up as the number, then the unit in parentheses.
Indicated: 14.5 (bar)
